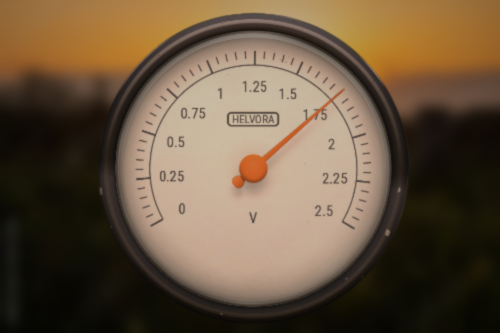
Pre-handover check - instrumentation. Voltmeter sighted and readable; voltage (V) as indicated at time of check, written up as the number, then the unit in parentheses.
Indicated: 1.75 (V)
